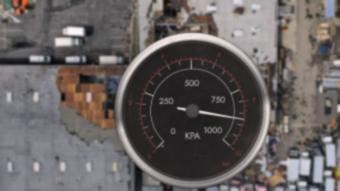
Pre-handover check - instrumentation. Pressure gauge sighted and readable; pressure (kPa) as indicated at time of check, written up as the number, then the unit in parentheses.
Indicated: 875 (kPa)
